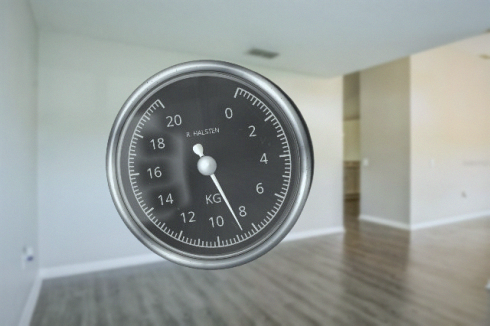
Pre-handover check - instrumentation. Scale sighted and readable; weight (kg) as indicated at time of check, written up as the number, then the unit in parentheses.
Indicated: 8.6 (kg)
